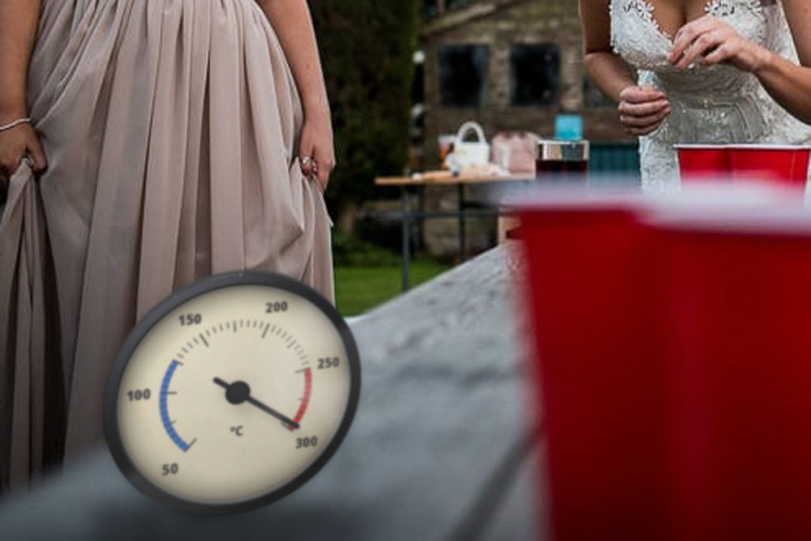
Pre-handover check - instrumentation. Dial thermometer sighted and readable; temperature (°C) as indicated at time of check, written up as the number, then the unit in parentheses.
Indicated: 295 (°C)
